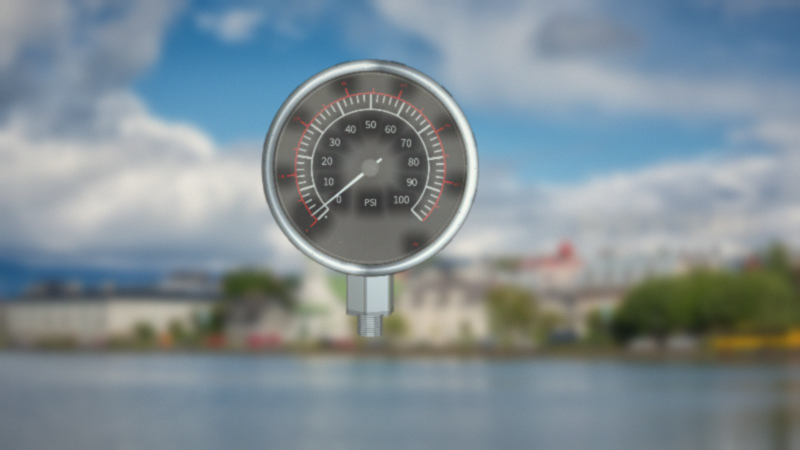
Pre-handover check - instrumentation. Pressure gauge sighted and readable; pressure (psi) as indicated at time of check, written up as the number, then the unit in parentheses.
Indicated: 2 (psi)
